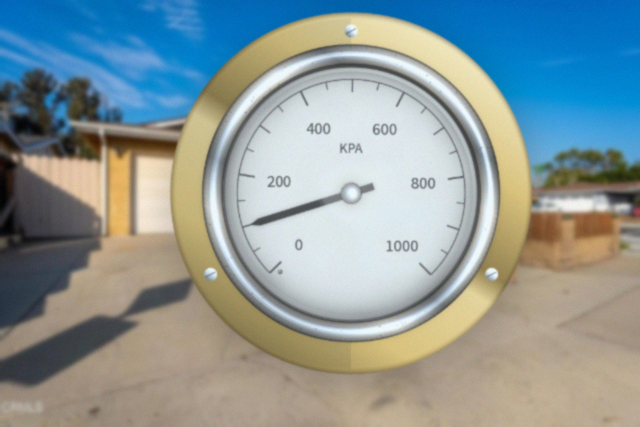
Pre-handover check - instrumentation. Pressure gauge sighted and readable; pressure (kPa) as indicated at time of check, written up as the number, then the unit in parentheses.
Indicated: 100 (kPa)
